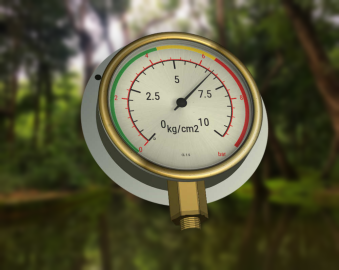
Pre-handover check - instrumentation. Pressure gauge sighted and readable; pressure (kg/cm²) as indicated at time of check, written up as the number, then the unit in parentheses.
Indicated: 6.75 (kg/cm²)
